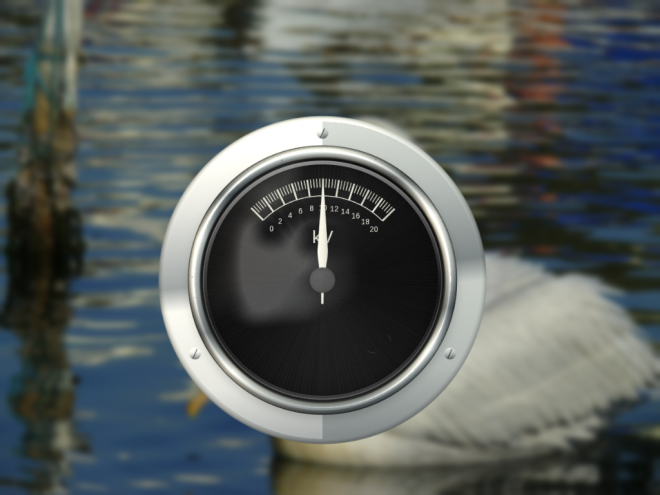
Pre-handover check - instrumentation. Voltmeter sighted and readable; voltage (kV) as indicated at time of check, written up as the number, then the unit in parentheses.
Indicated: 10 (kV)
